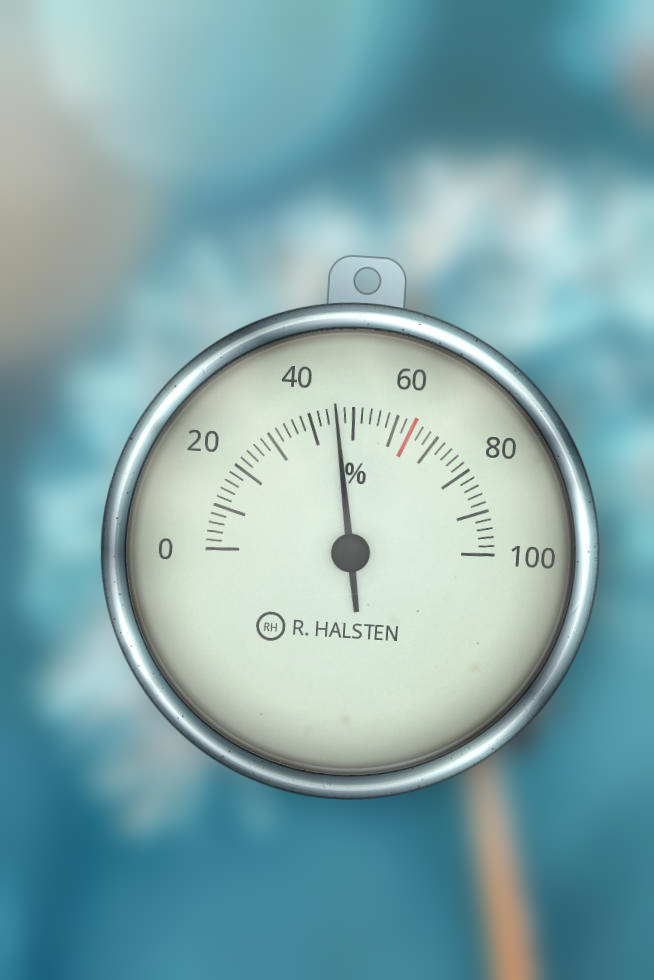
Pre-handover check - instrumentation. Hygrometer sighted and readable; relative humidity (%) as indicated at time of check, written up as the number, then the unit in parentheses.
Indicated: 46 (%)
